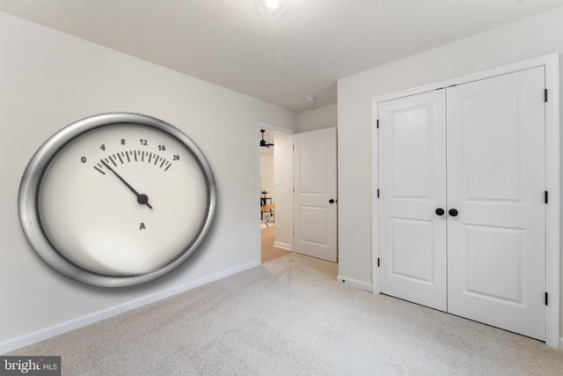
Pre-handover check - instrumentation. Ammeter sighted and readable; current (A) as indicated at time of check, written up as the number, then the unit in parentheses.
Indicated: 2 (A)
